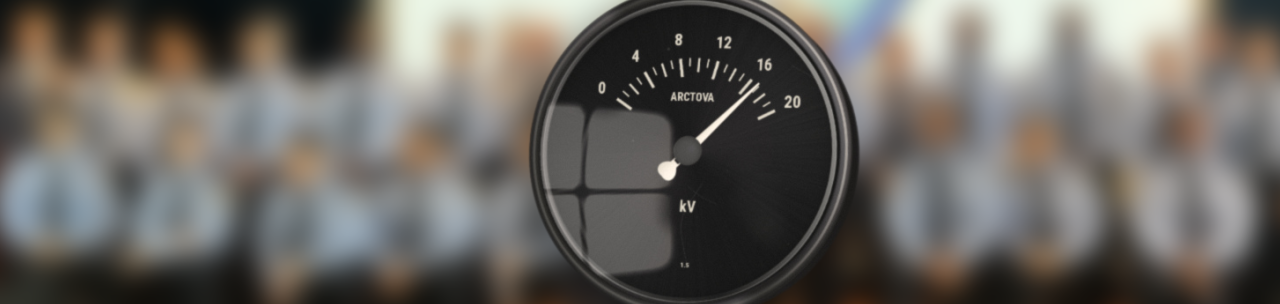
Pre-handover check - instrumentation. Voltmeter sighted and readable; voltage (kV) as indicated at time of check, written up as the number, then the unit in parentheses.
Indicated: 17 (kV)
